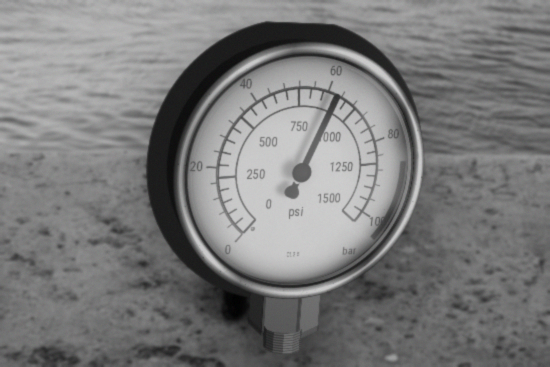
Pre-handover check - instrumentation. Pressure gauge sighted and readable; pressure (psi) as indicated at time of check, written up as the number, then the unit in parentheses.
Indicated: 900 (psi)
